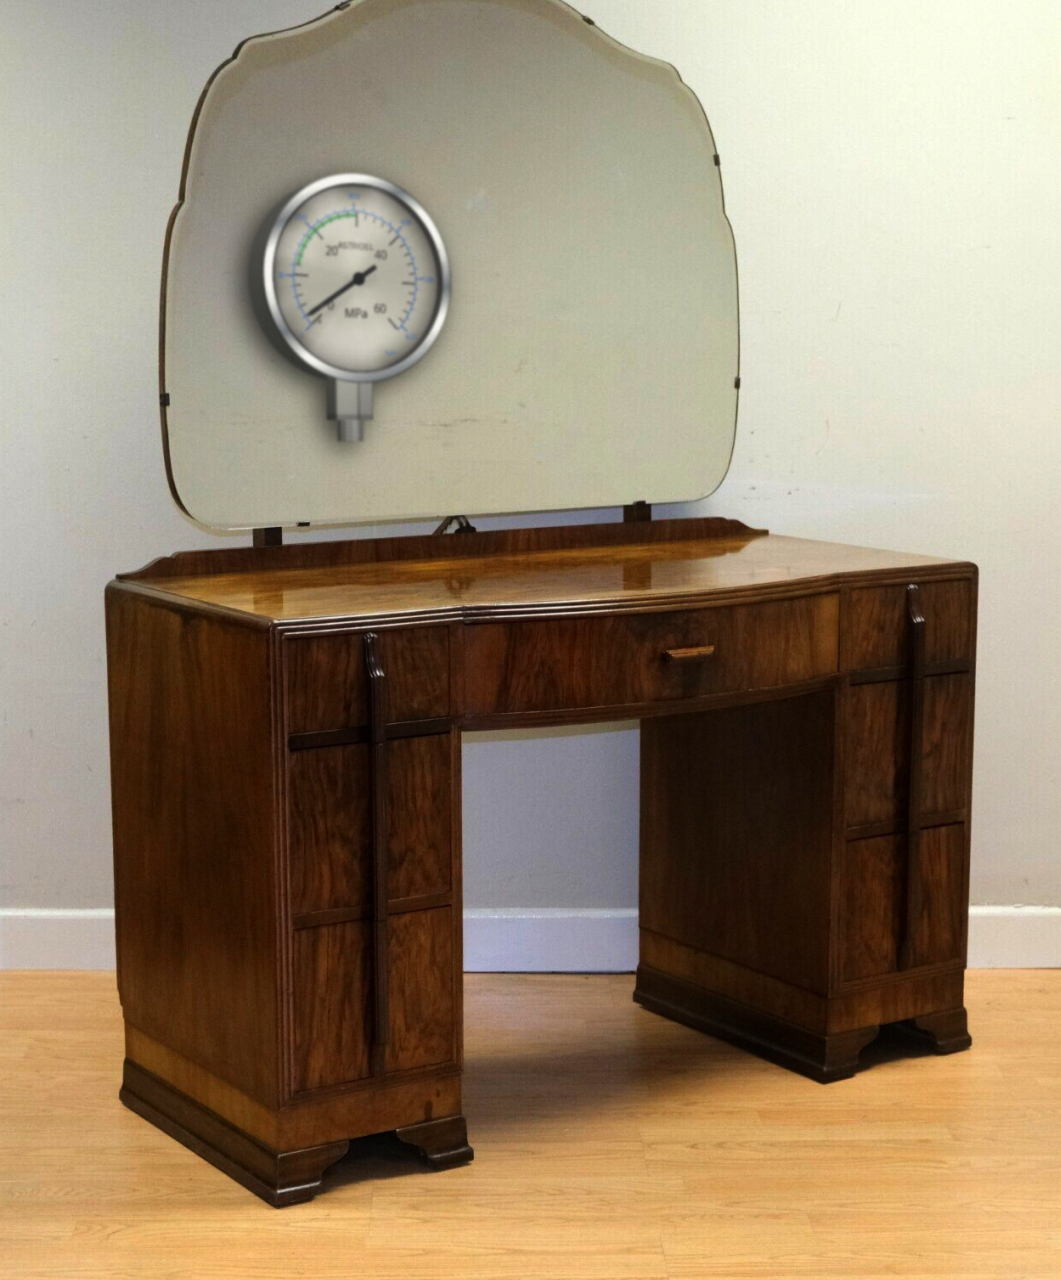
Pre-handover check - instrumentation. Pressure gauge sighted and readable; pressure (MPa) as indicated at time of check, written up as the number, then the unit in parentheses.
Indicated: 2 (MPa)
